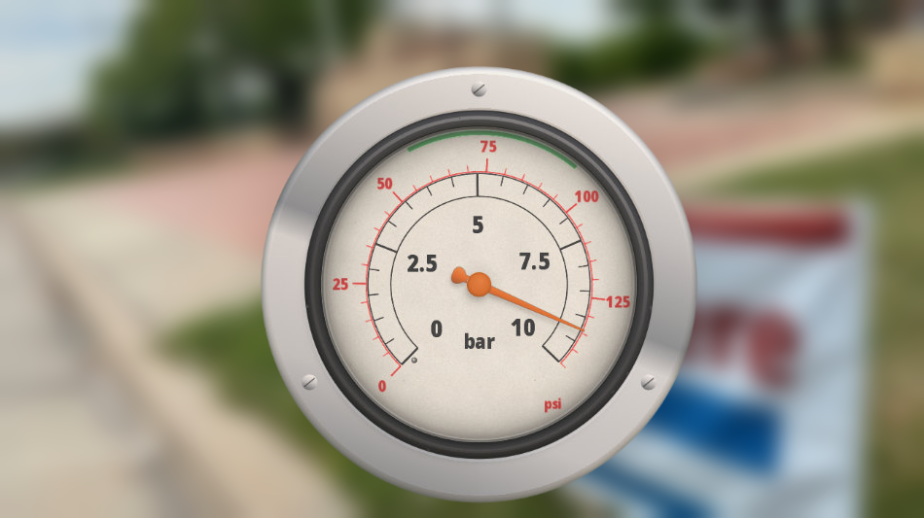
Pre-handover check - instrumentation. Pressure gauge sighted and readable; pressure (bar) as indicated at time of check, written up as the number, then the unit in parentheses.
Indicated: 9.25 (bar)
